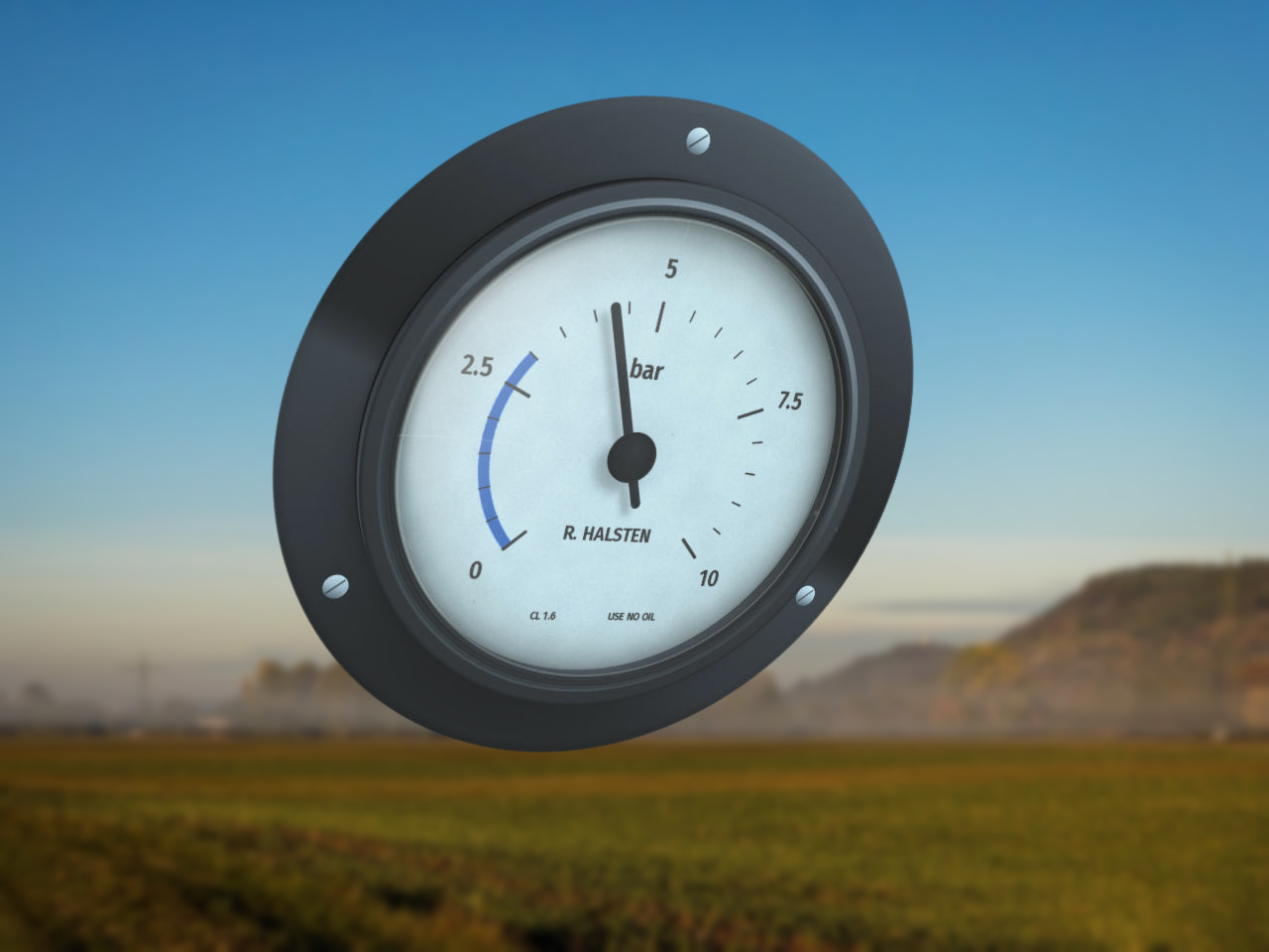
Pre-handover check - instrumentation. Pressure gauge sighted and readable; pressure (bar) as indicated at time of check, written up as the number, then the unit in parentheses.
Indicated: 4.25 (bar)
